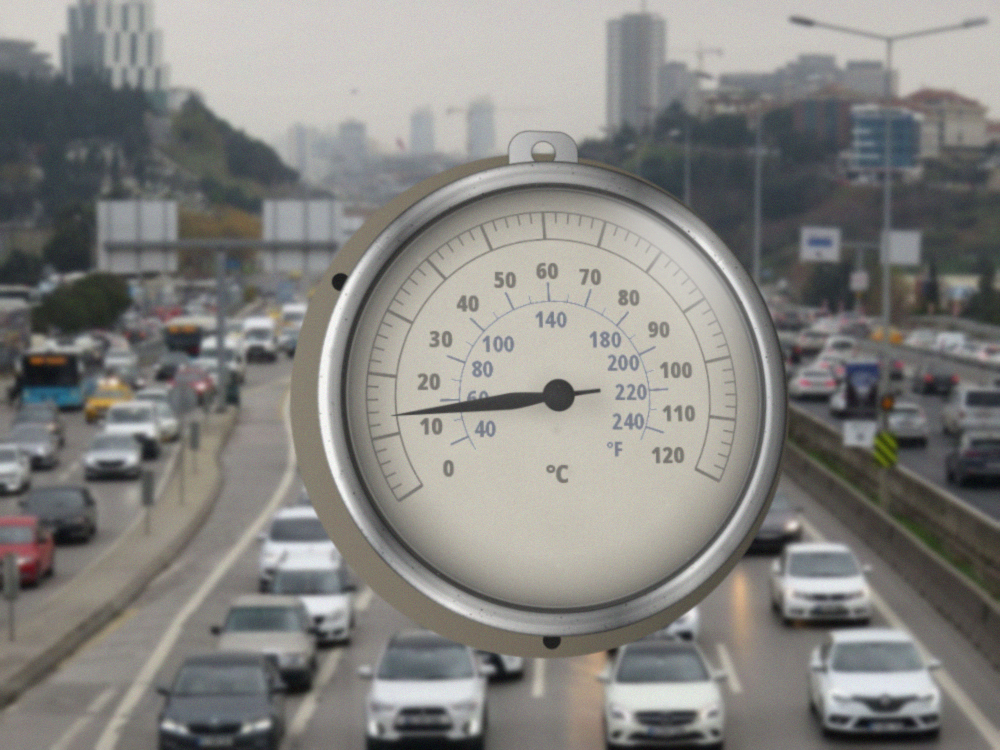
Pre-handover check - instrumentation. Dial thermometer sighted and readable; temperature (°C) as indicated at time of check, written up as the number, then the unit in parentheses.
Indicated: 13 (°C)
